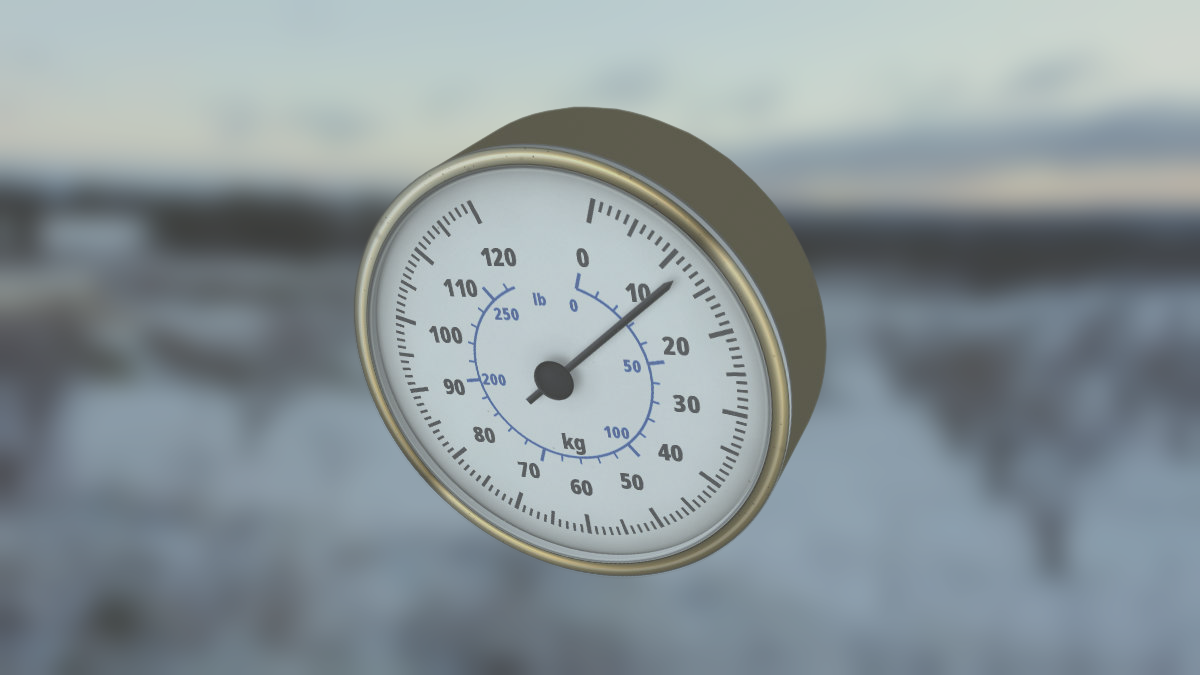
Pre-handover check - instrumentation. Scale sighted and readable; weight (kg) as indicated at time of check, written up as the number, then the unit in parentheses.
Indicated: 12 (kg)
